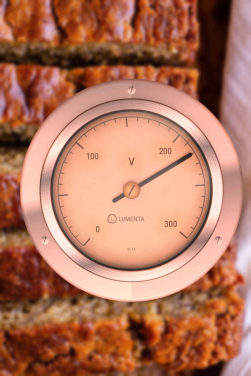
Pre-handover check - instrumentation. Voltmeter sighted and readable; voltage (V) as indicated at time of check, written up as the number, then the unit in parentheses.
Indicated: 220 (V)
